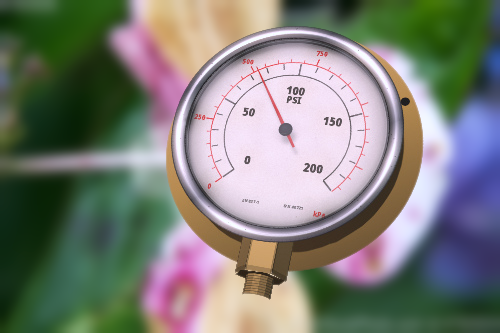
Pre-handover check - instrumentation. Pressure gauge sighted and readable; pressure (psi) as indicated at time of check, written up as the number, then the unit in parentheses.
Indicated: 75 (psi)
